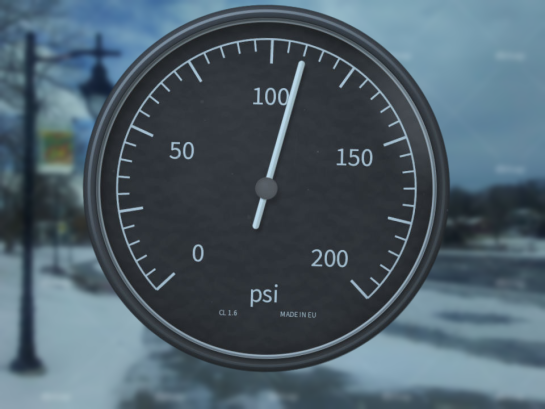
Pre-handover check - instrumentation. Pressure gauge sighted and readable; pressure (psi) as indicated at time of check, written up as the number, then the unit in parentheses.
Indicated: 110 (psi)
